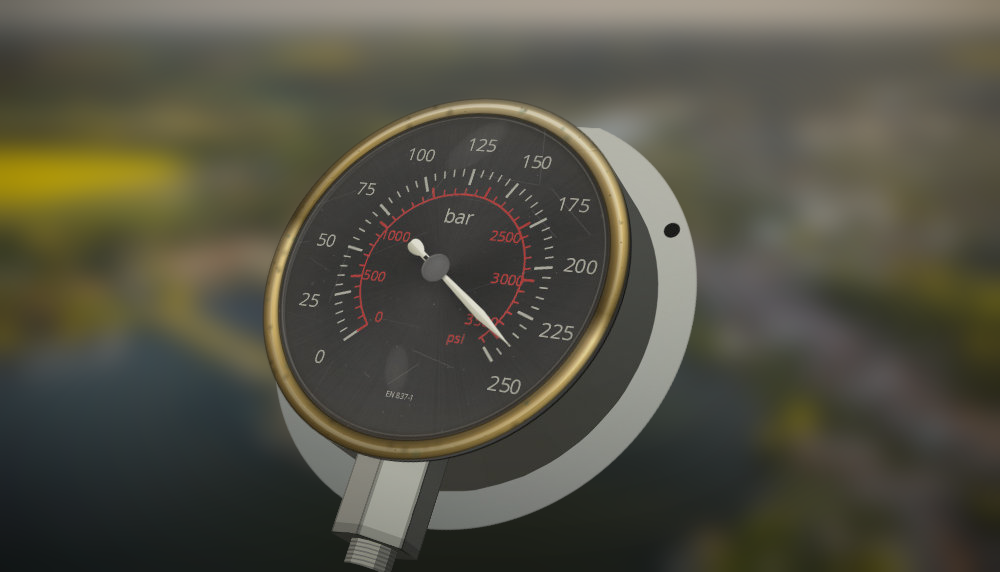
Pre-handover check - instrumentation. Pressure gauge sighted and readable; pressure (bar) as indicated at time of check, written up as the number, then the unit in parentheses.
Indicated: 240 (bar)
